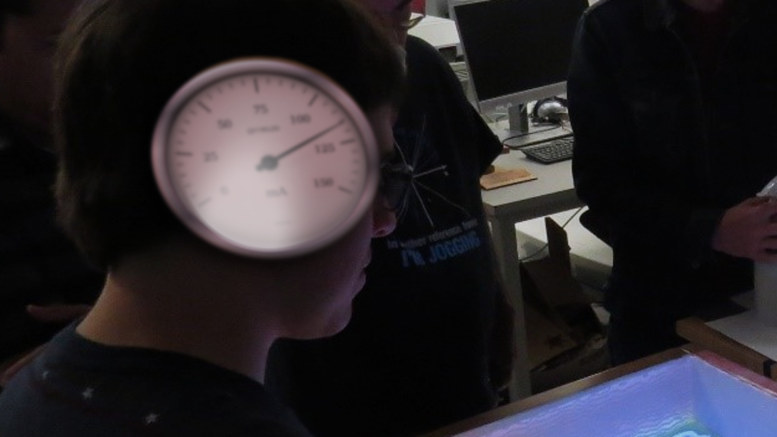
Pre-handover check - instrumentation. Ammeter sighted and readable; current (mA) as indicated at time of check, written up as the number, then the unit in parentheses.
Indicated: 115 (mA)
